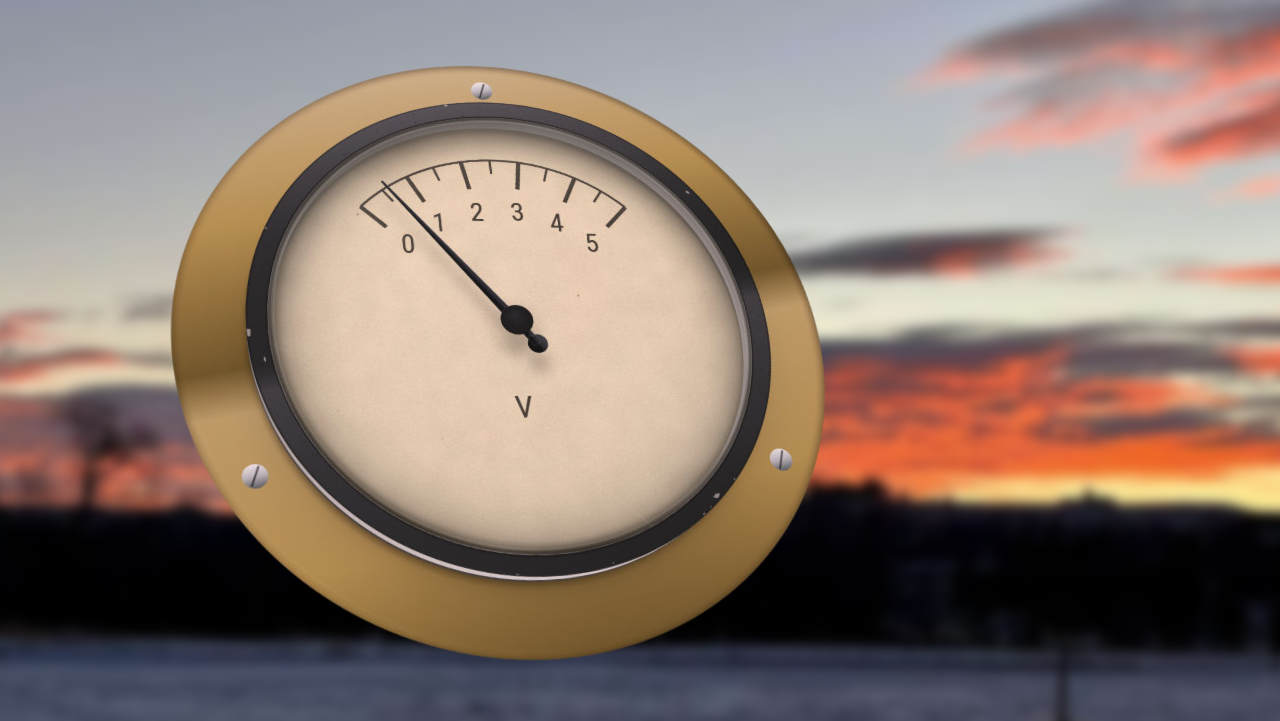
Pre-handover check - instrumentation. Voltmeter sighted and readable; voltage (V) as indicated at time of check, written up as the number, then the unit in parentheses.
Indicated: 0.5 (V)
